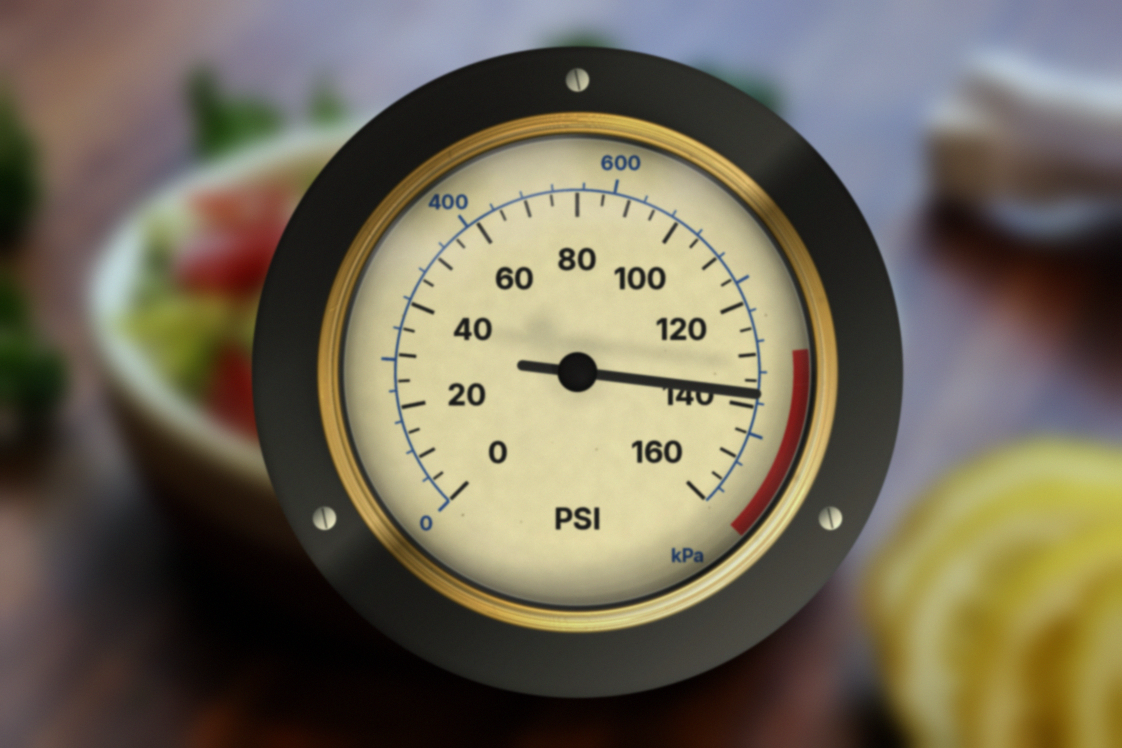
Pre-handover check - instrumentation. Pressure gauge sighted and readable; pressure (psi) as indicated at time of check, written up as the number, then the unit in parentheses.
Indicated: 137.5 (psi)
